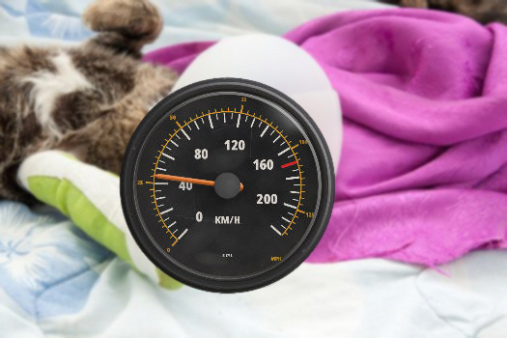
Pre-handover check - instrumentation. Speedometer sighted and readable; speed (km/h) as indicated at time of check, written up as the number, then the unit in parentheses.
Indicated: 45 (km/h)
